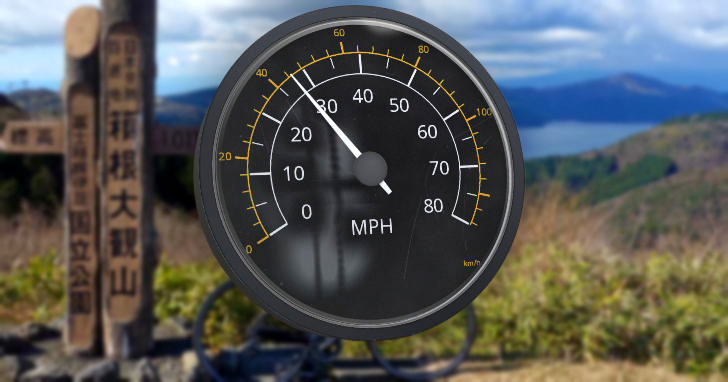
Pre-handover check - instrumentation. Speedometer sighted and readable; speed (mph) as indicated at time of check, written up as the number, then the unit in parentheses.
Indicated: 27.5 (mph)
